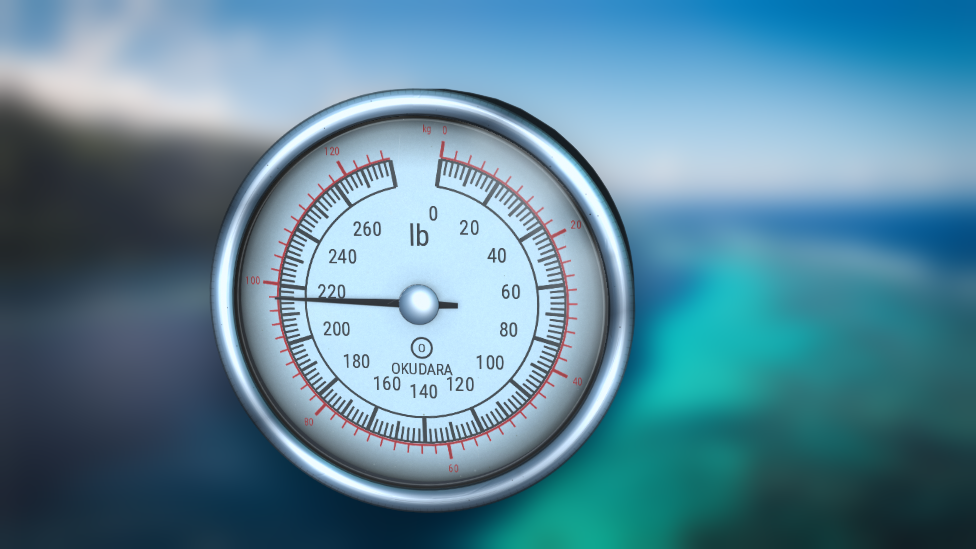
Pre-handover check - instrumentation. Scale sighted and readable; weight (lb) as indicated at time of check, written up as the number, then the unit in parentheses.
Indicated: 216 (lb)
